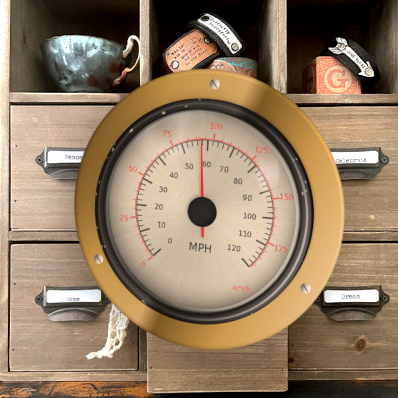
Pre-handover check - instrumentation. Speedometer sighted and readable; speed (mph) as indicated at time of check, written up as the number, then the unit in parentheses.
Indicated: 58 (mph)
